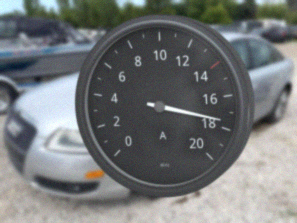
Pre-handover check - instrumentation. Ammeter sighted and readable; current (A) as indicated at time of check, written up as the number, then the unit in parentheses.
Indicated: 17.5 (A)
